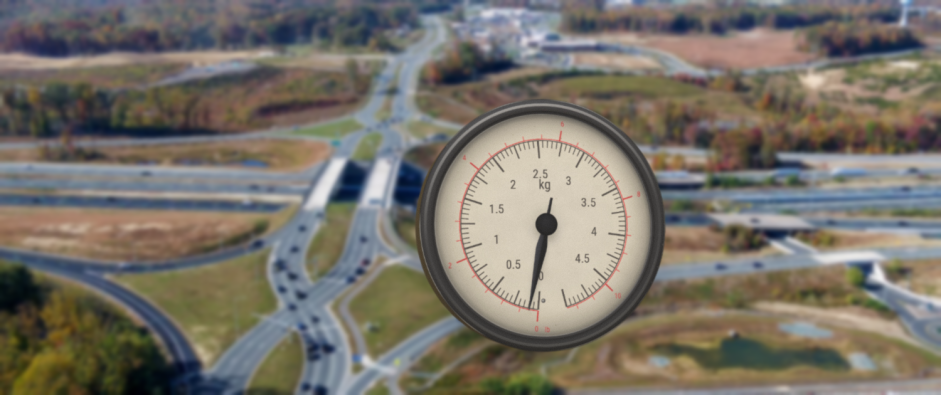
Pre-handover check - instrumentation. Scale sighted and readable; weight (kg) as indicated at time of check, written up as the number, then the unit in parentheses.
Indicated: 0.1 (kg)
